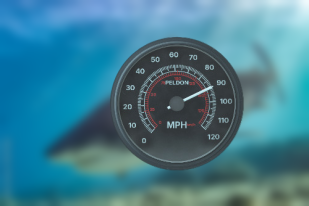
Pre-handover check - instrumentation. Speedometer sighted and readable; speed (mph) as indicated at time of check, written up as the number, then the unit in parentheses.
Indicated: 90 (mph)
